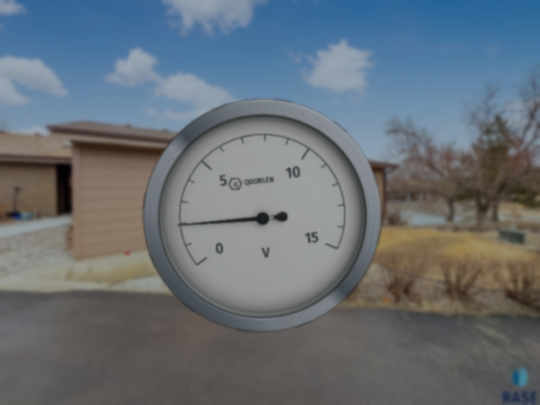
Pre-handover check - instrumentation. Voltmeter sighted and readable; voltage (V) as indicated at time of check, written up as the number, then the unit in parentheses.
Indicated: 2 (V)
